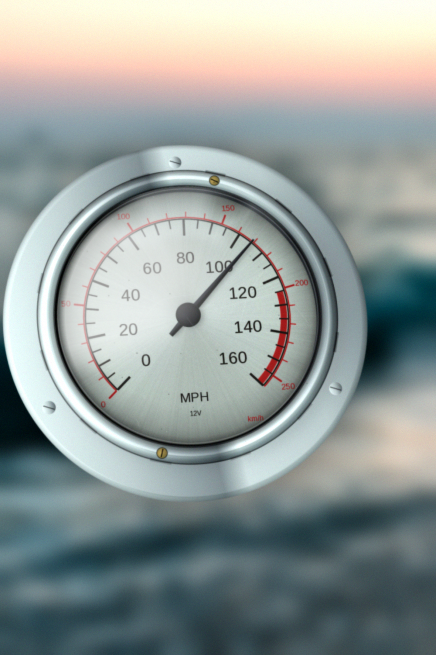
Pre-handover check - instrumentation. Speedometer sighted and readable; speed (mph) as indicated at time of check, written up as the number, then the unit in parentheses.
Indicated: 105 (mph)
